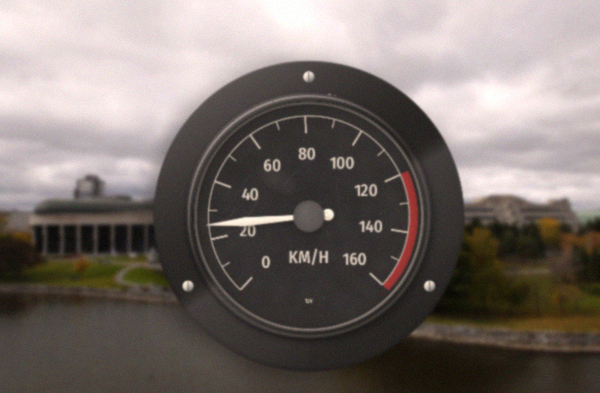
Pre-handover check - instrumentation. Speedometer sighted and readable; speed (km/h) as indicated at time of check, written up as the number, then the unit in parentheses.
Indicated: 25 (km/h)
